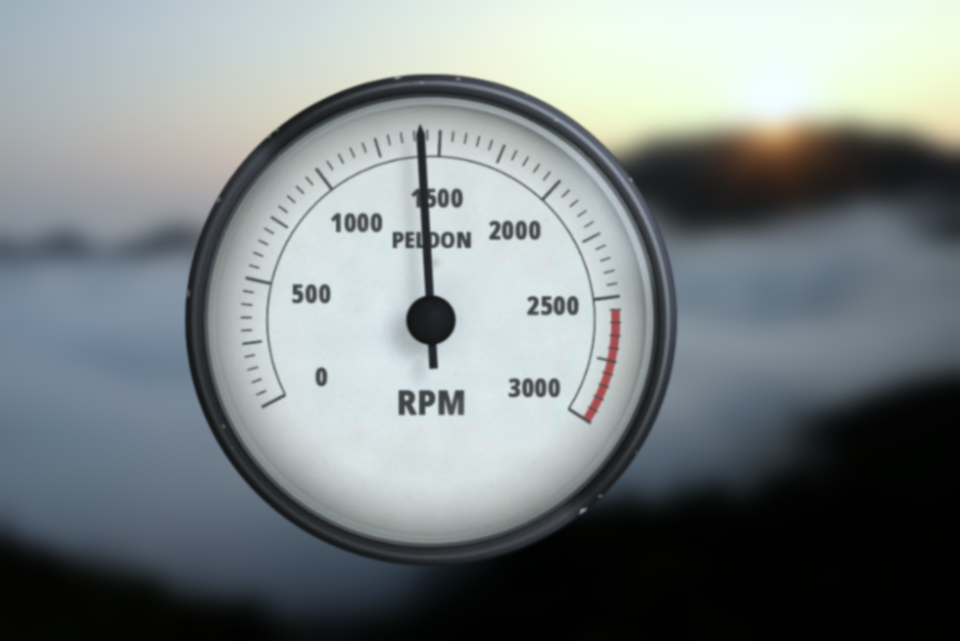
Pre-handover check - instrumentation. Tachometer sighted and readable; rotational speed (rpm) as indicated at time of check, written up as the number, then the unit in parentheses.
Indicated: 1425 (rpm)
